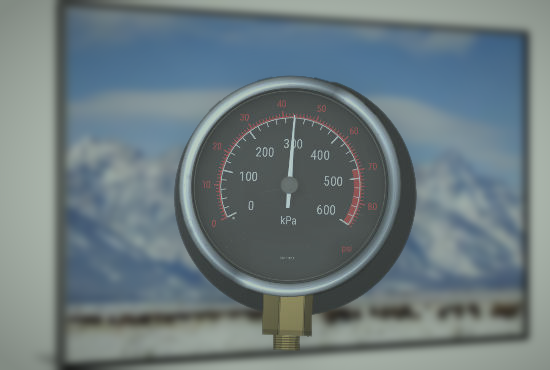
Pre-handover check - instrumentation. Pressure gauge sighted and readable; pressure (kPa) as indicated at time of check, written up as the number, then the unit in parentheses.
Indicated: 300 (kPa)
